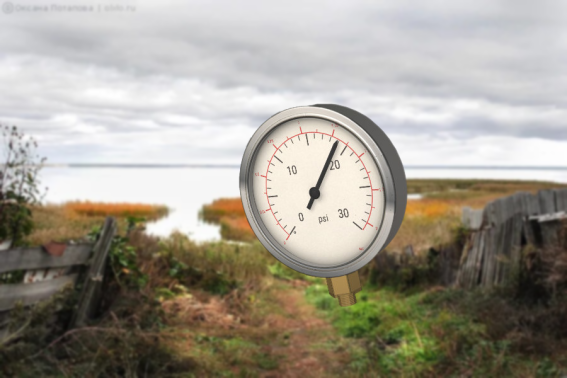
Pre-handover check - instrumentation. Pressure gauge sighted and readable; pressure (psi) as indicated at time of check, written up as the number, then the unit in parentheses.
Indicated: 19 (psi)
